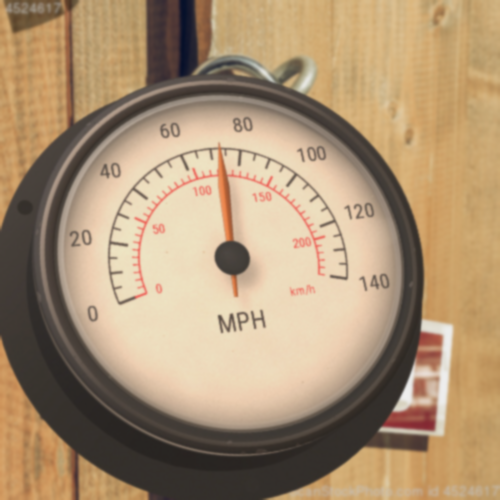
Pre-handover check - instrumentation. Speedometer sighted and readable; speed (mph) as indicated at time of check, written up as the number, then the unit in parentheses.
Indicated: 72.5 (mph)
